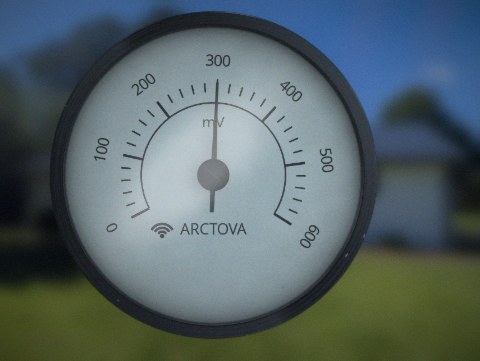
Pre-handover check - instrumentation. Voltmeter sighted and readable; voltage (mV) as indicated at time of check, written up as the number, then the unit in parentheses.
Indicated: 300 (mV)
